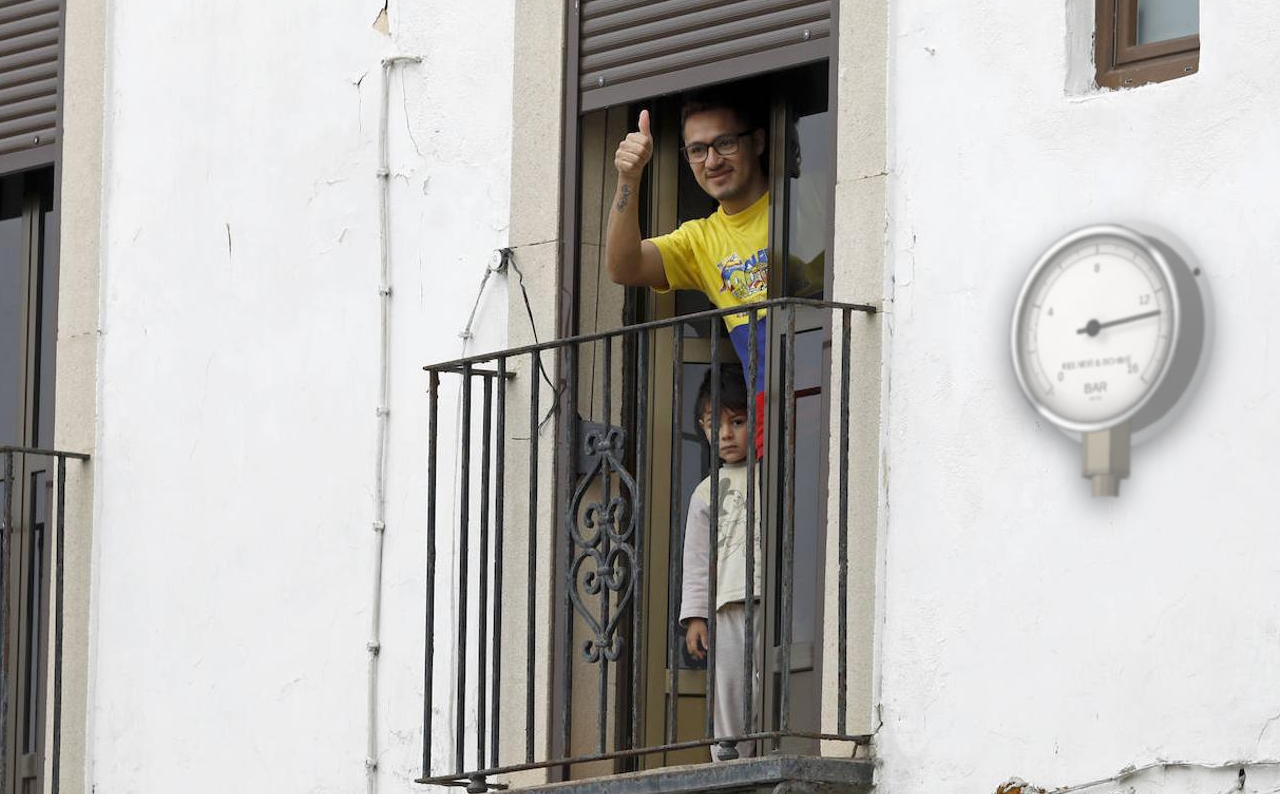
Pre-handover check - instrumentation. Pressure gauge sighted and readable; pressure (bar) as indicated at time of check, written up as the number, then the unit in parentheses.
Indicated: 13 (bar)
